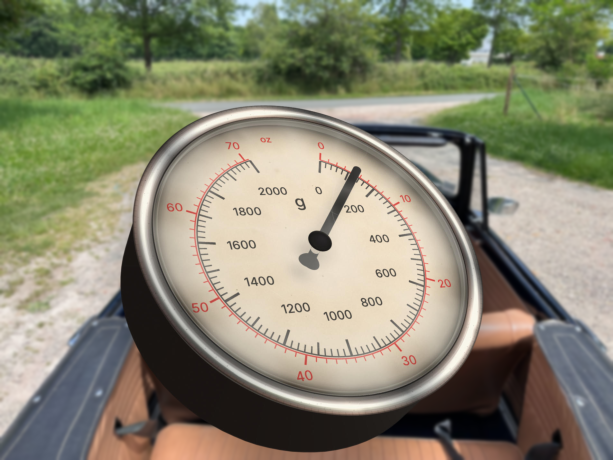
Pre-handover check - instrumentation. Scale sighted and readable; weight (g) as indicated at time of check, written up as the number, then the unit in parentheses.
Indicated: 120 (g)
